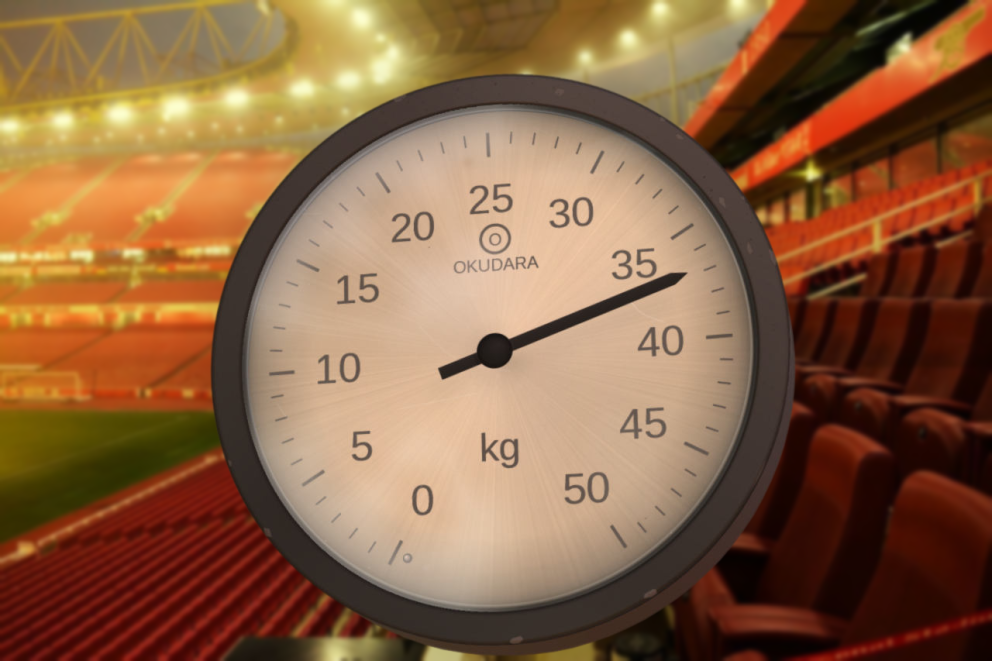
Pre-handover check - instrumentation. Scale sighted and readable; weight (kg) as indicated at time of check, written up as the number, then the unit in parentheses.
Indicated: 37 (kg)
